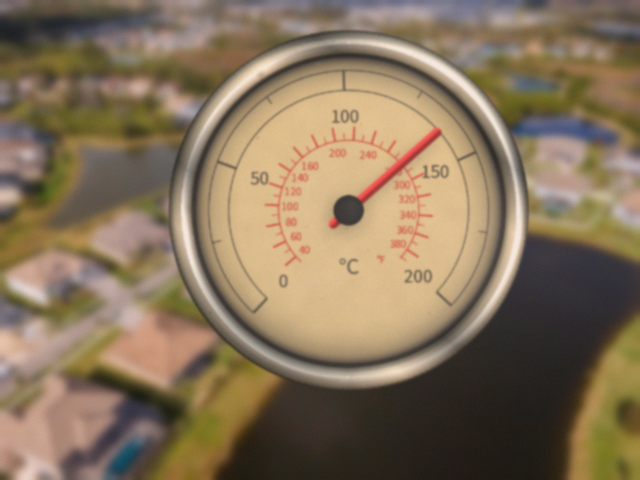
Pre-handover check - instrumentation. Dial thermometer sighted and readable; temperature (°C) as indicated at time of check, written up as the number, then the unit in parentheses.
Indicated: 137.5 (°C)
